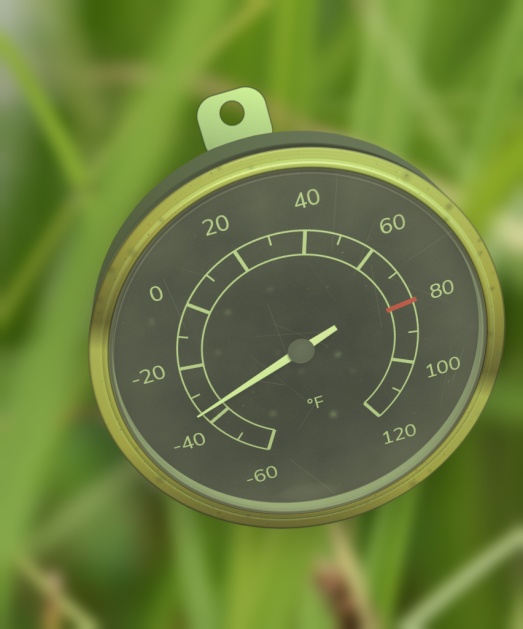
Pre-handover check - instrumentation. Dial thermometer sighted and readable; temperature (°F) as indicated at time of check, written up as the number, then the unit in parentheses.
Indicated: -35 (°F)
